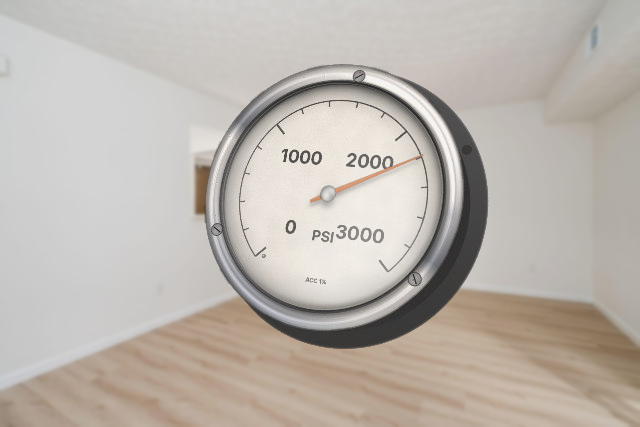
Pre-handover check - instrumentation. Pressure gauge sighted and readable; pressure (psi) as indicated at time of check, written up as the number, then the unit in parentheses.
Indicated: 2200 (psi)
